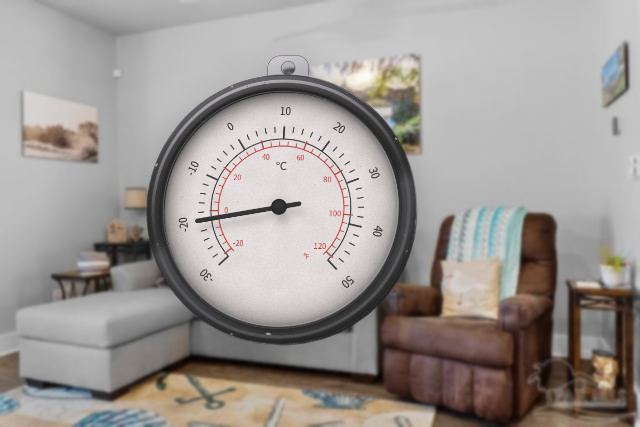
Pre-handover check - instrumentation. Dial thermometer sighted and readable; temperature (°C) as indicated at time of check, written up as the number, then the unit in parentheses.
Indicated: -20 (°C)
